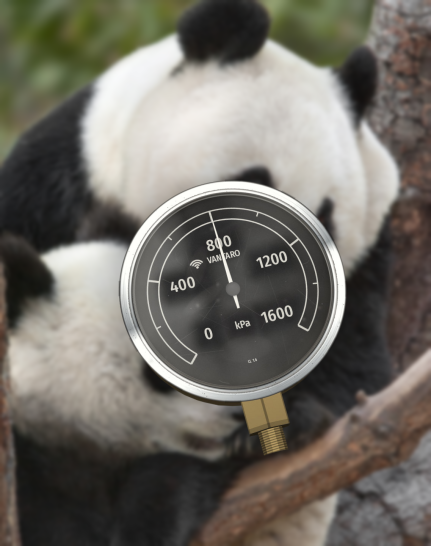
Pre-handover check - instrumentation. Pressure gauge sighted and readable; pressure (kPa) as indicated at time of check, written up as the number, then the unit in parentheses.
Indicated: 800 (kPa)
